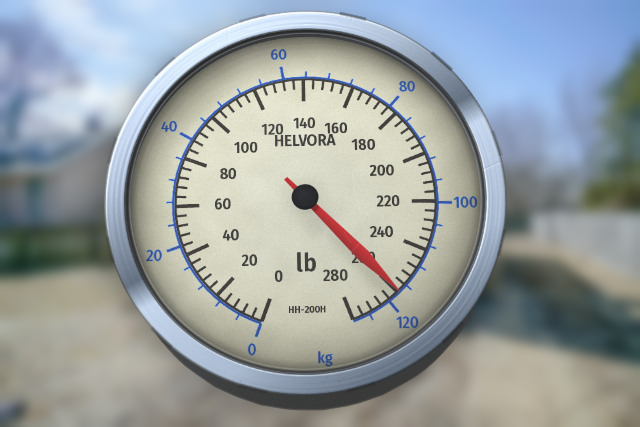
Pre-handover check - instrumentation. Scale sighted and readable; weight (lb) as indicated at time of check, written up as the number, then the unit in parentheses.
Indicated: 260 (lb)
